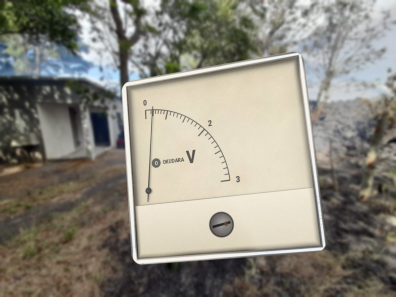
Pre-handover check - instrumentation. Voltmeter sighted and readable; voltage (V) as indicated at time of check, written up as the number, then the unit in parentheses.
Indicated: 0.5 (V)
